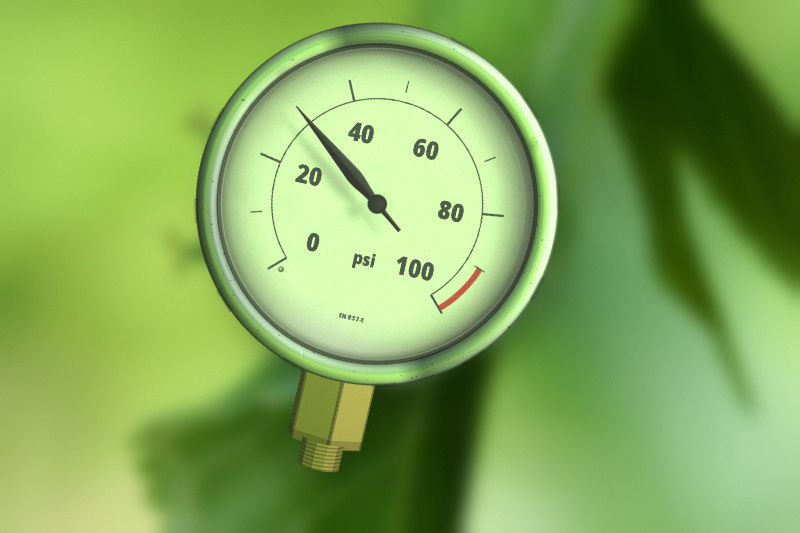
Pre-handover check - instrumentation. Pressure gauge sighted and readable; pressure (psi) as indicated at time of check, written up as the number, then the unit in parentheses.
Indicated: 30 (psi)
